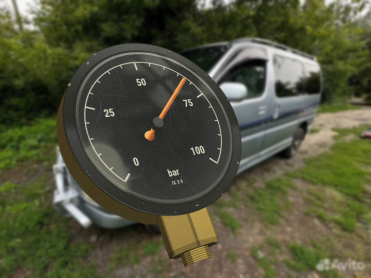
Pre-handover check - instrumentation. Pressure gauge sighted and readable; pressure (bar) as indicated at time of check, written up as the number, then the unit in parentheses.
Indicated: 67.5 (bar)
